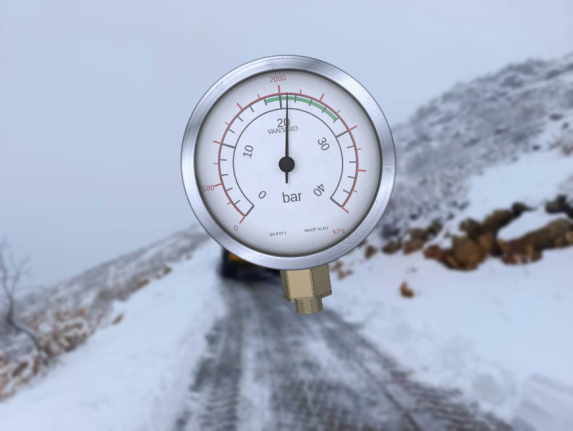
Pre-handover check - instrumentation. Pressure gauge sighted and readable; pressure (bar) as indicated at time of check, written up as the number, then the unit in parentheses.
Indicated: 21 (bar)
